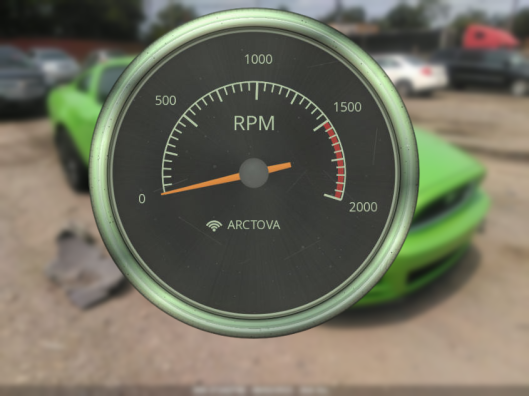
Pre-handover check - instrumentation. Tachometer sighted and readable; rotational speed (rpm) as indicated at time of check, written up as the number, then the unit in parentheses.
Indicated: 0 (rpm)
